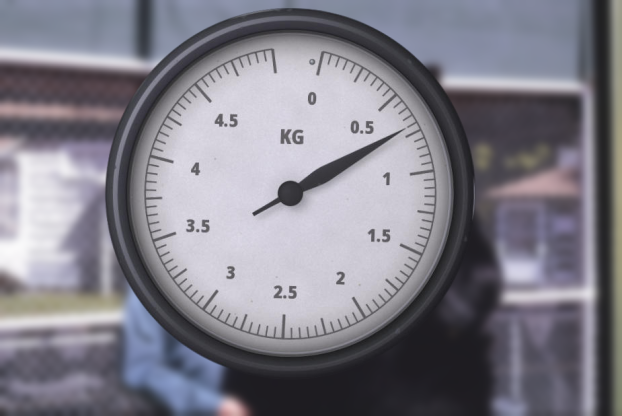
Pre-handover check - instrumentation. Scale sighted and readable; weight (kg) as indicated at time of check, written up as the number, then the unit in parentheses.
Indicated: 0.7 (kg)
